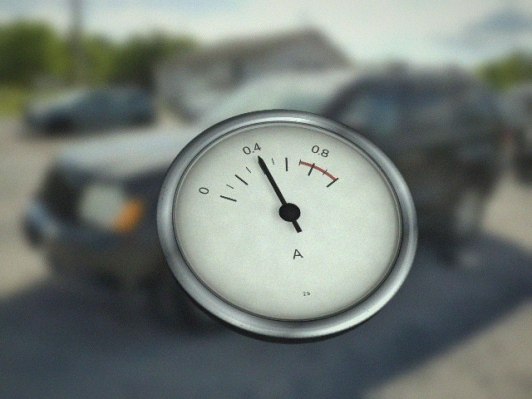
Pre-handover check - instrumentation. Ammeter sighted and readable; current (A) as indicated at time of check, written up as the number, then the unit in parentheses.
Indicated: 0.4 (A)
